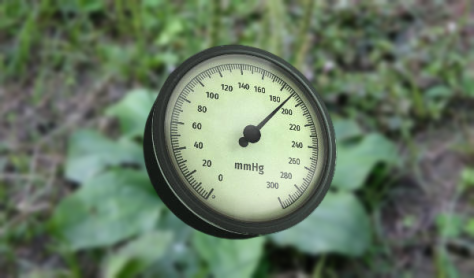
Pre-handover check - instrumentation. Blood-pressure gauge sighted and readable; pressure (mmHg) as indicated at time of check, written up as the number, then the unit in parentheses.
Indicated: 190 (mmHg)
